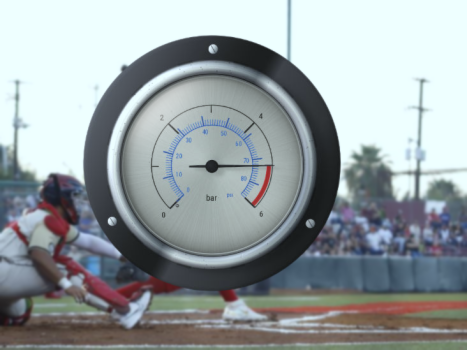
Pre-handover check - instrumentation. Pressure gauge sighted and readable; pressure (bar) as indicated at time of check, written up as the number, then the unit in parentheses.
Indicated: 5 (bar)
